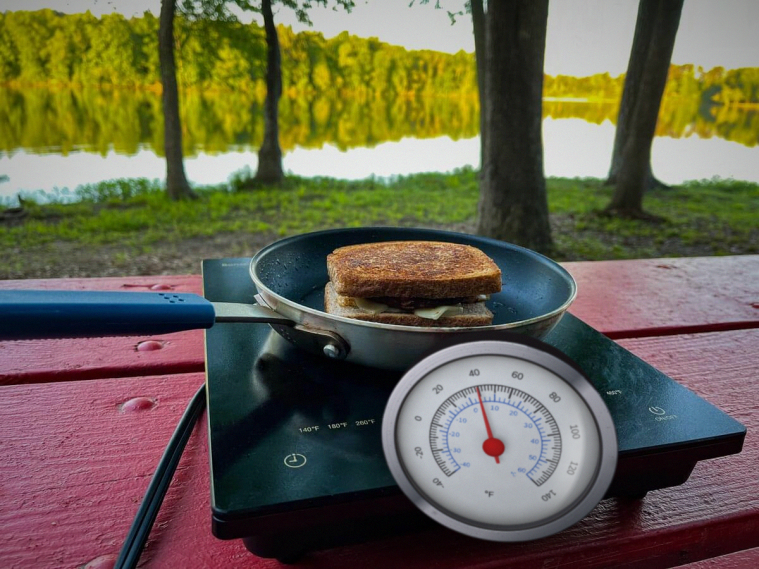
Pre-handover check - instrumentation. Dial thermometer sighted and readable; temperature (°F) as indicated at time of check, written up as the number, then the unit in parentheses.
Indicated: 40 (°F)
